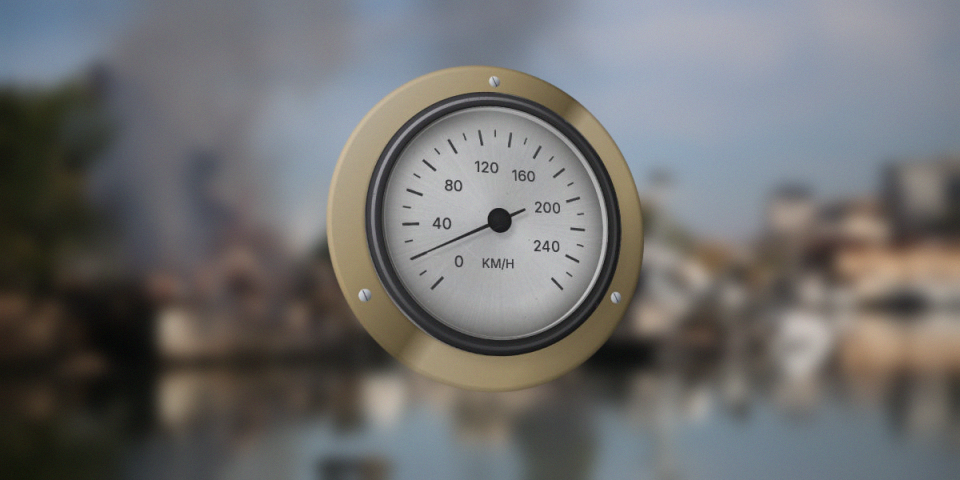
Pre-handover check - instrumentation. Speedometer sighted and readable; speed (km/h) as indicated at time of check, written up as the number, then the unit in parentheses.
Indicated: 20 (km/h)
